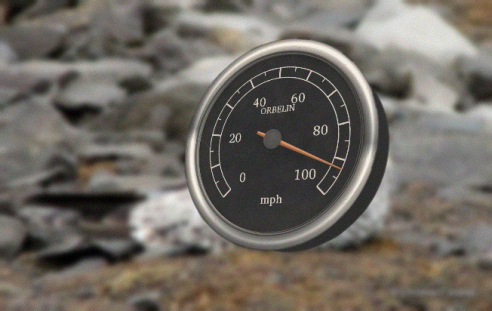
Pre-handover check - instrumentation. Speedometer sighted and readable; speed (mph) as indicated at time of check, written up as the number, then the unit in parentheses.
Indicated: 92.5 (mph)
